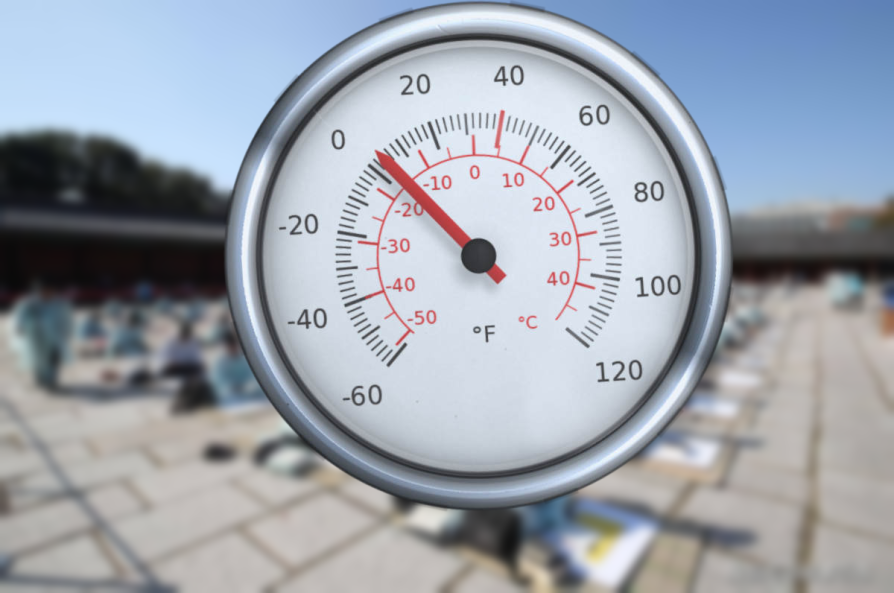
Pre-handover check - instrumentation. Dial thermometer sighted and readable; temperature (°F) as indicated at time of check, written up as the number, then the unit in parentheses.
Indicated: 4 (°F)
